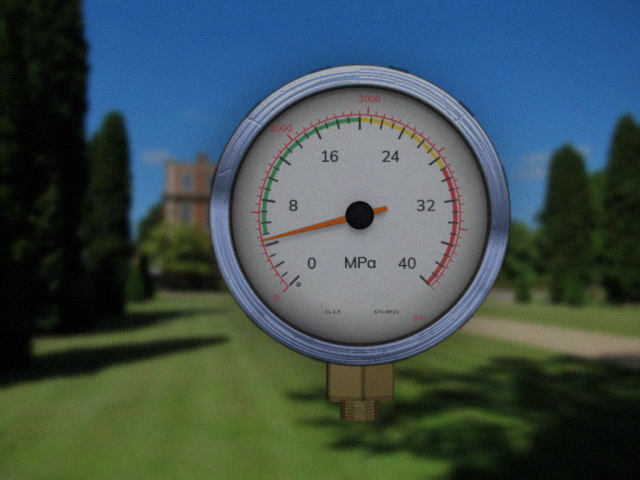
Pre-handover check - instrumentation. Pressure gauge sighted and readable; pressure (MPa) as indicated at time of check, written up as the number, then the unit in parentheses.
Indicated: 4.5 (MPa)
